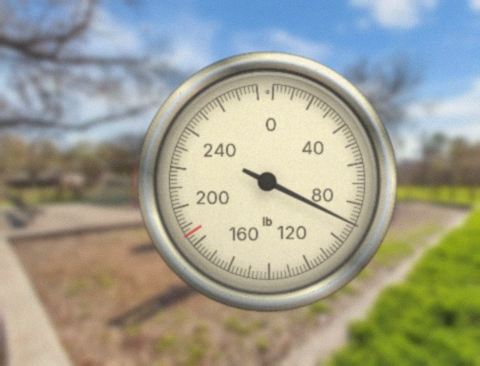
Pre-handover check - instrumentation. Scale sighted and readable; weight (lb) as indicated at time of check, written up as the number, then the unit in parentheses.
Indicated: 90 (lb)
